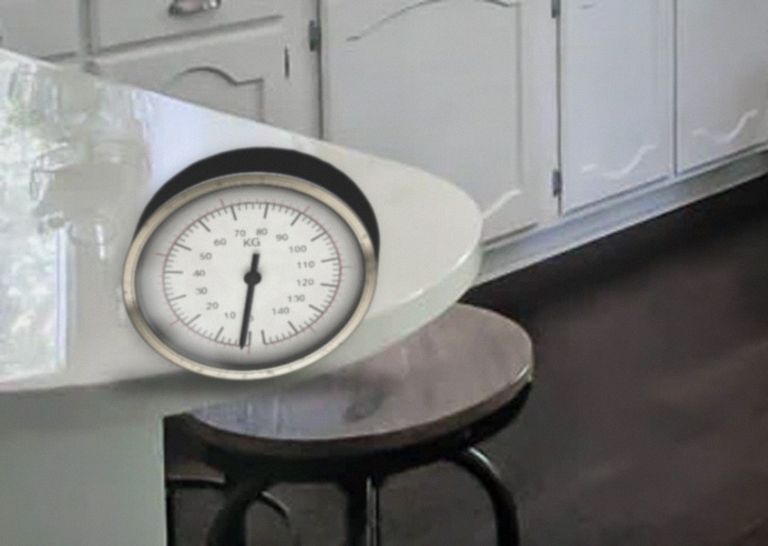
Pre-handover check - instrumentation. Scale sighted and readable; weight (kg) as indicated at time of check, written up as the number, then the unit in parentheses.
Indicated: 2 (kg)
